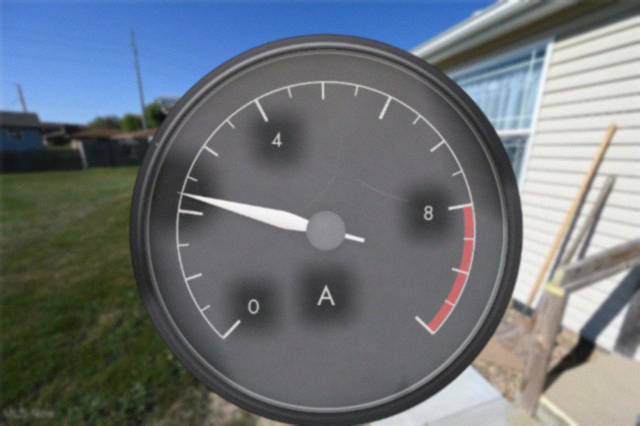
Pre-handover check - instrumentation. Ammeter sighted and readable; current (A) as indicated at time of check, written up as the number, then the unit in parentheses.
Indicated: 2.25 (A)
